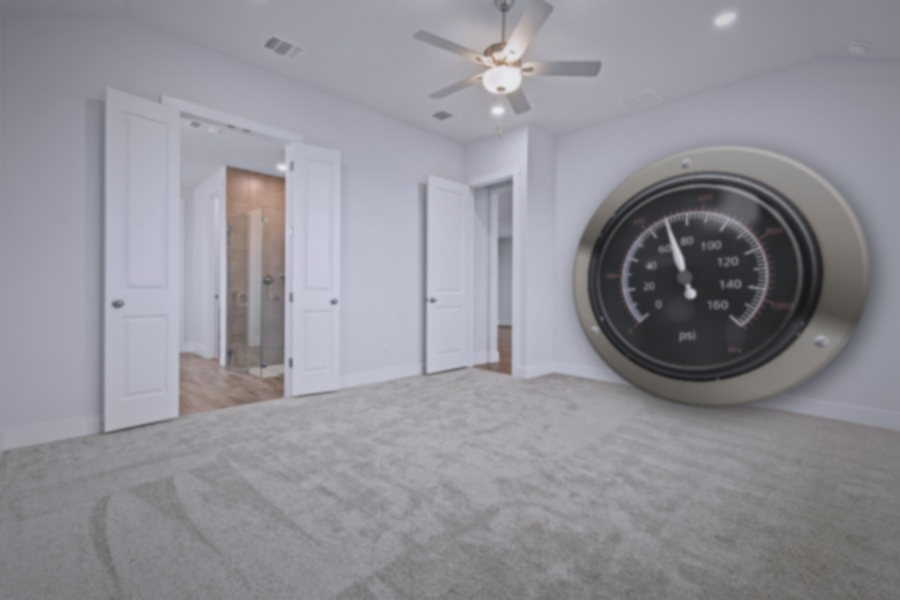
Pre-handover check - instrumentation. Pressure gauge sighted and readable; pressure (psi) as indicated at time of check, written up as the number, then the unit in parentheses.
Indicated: 70 (psi)
